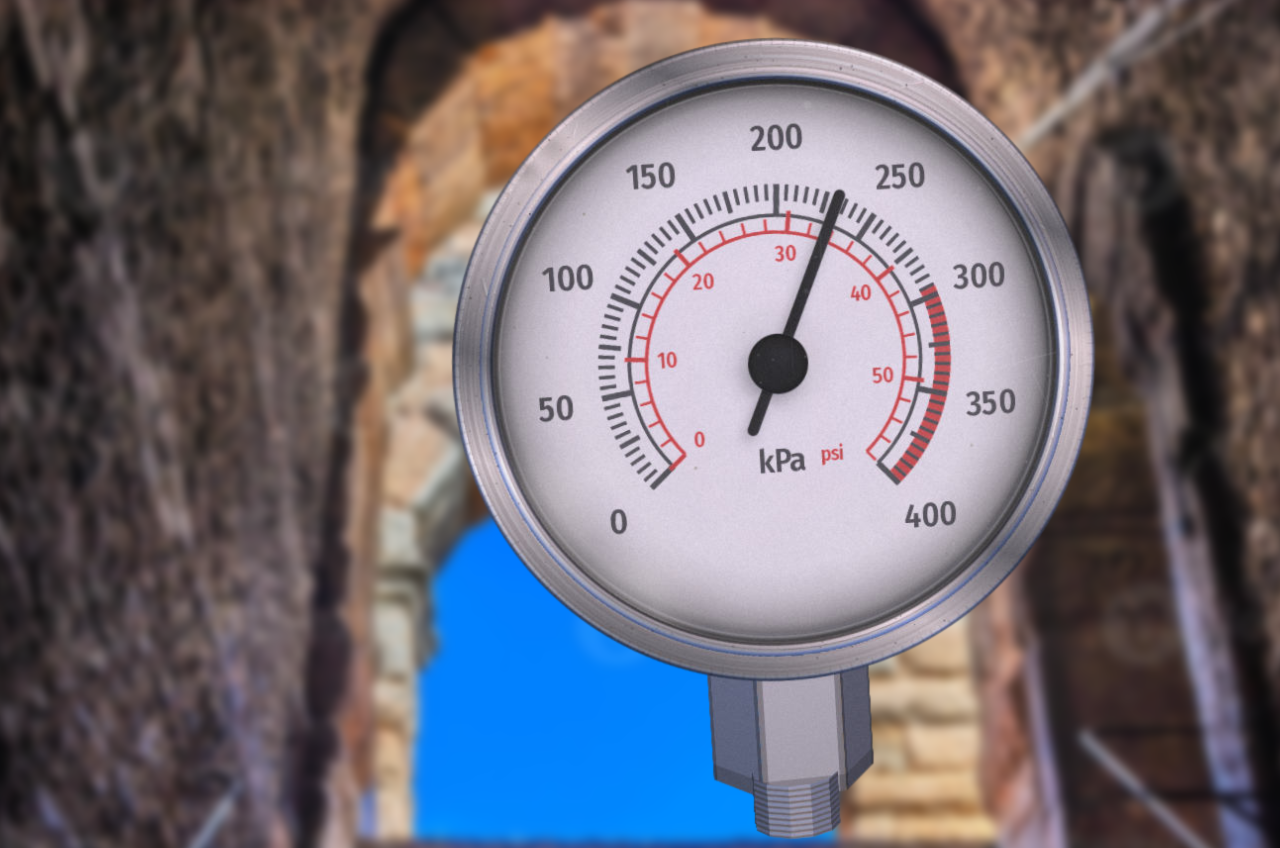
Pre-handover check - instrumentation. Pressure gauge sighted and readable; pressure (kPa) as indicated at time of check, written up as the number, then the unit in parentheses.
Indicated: 230 (kPa)
